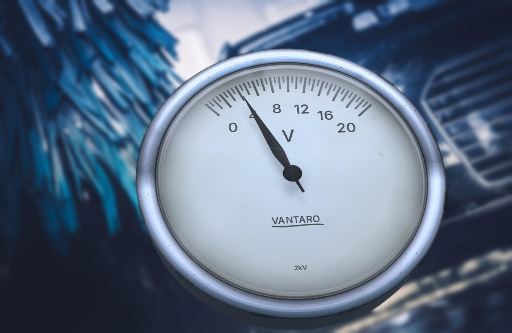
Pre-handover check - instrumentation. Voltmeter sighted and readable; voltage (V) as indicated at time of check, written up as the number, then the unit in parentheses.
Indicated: 4 (V)
